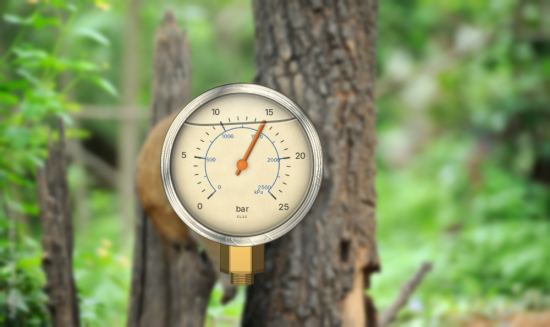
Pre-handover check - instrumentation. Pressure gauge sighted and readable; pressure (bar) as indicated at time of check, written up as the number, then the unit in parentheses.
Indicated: 15 (bar)
